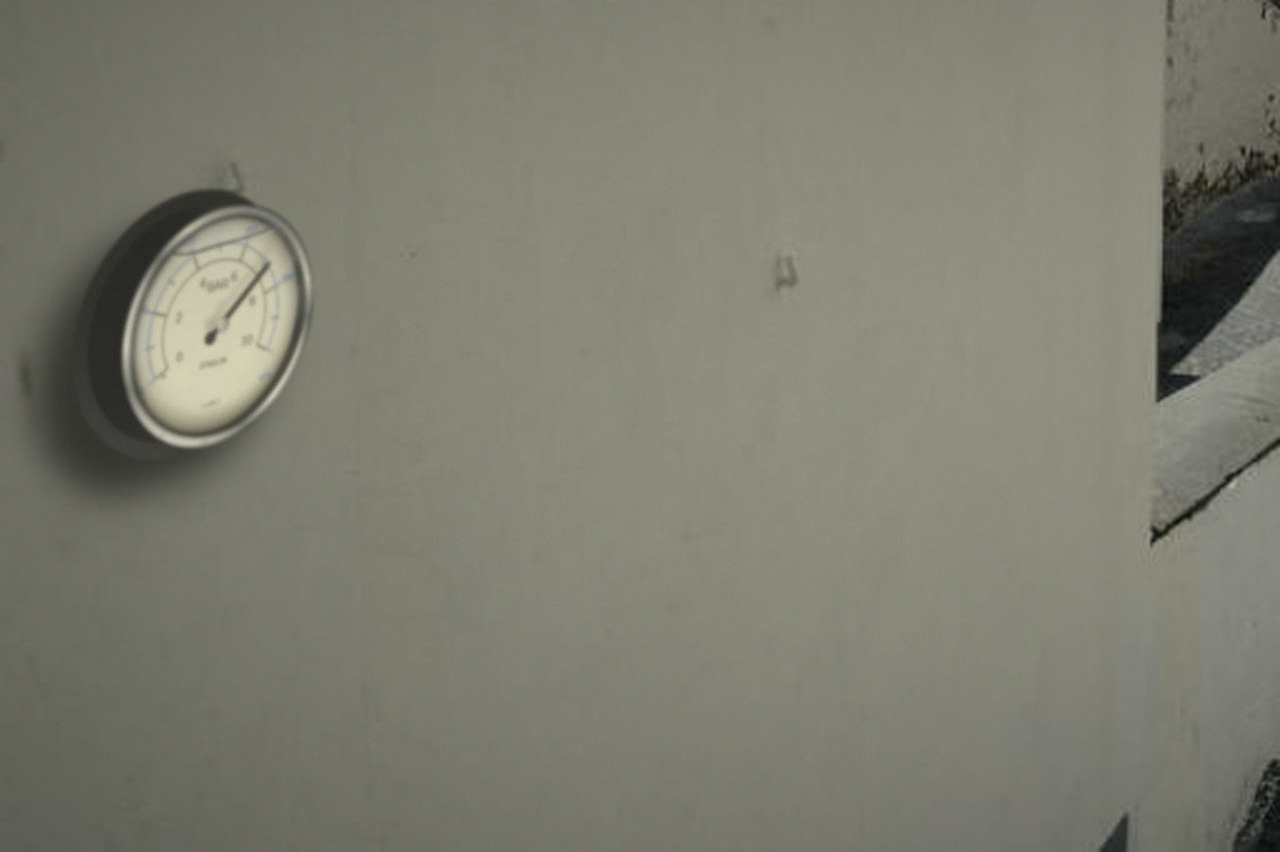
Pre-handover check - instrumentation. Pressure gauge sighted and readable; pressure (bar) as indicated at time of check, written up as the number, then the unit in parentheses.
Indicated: 7 (bar)
